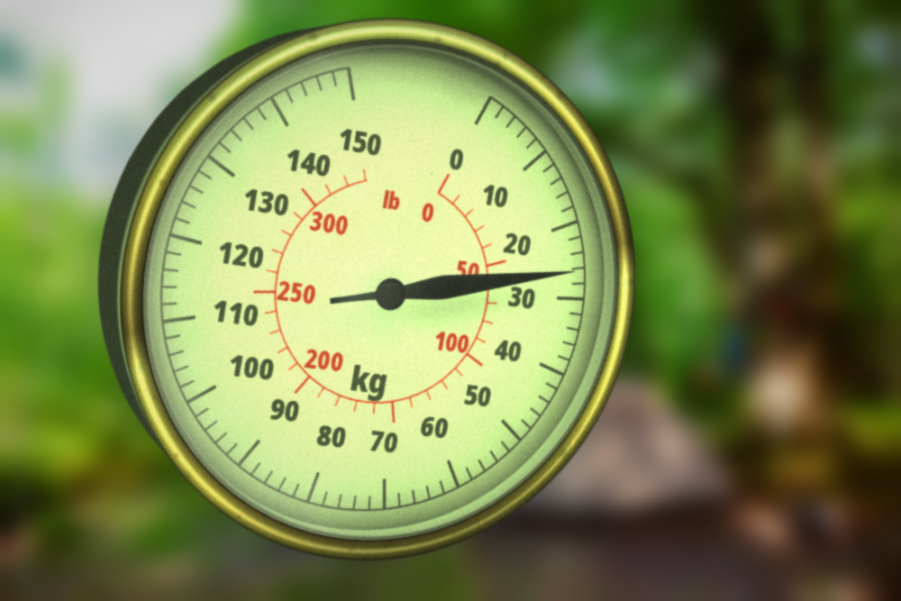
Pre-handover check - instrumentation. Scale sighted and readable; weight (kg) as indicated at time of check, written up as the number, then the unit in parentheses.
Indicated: 26 (kg)
